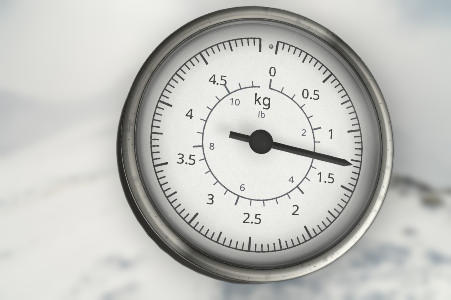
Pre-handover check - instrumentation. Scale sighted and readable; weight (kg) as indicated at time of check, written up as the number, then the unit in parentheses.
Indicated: 1.3 (kg)
